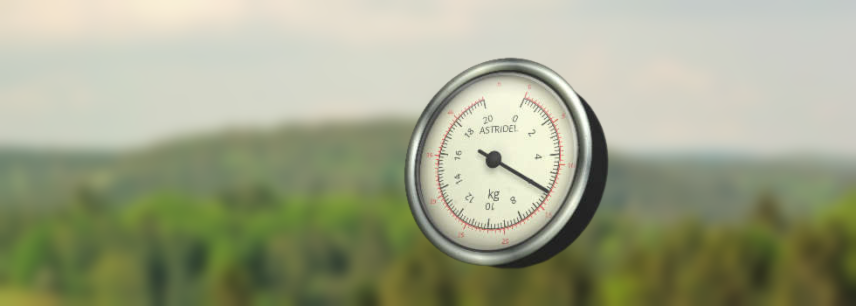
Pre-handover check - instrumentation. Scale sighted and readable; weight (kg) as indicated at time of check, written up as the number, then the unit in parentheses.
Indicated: 6 (kg)
